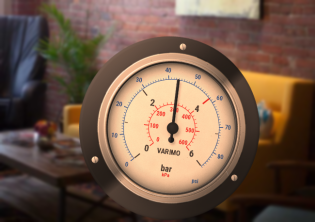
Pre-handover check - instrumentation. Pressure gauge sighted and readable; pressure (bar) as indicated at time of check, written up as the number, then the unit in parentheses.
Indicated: 3 (bar)
